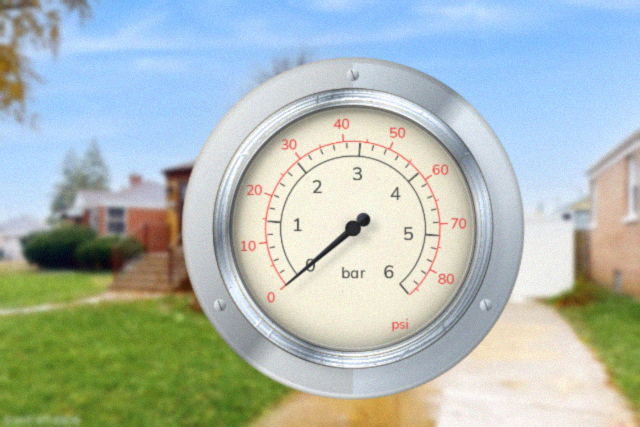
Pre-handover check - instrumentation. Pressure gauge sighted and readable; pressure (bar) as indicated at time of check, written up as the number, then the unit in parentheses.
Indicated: 0 (bar)
